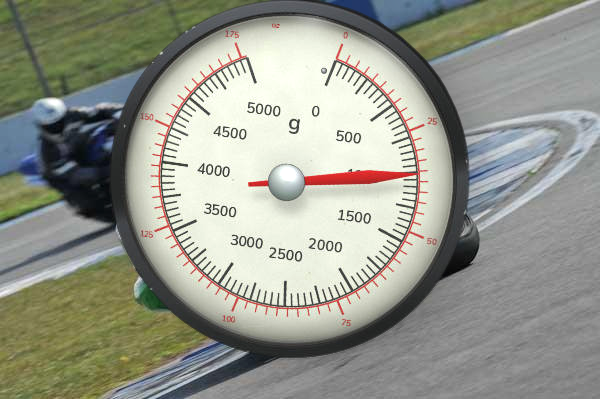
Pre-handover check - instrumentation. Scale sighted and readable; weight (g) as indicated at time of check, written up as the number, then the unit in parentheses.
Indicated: 1000 (g)
